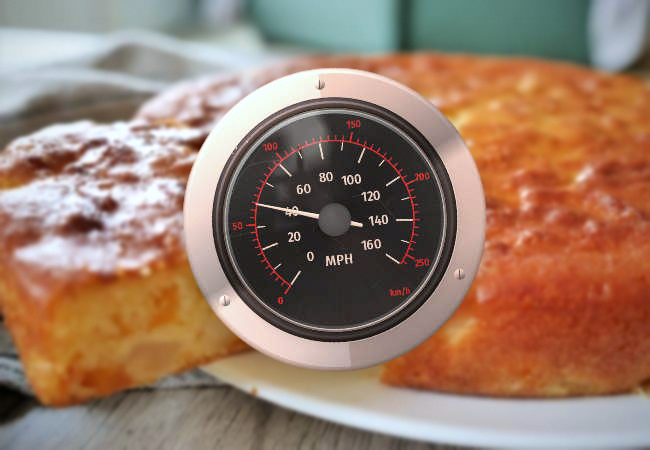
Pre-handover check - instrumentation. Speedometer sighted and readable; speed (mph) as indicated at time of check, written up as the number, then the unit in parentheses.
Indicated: 40 (mph)
